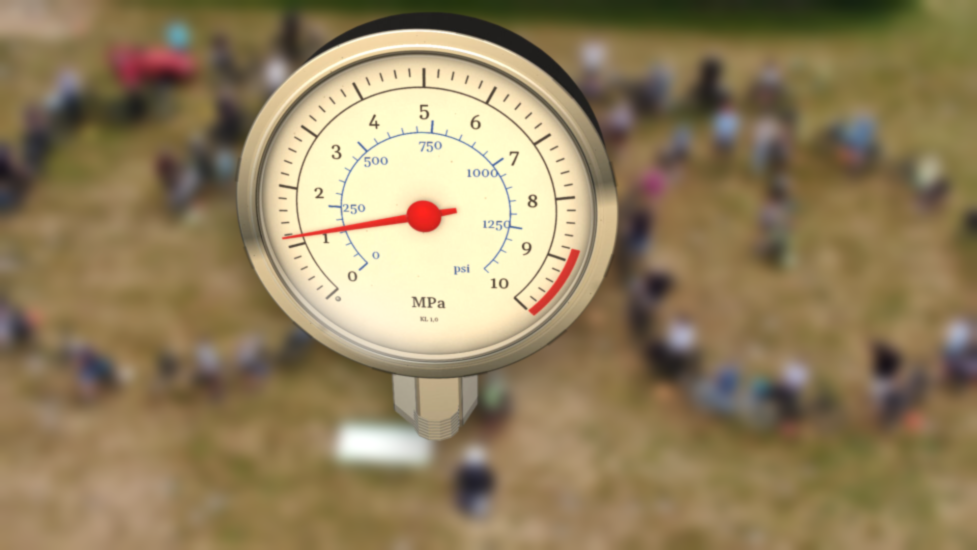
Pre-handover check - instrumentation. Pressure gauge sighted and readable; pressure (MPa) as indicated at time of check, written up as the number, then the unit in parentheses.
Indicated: 1.2 (MPa)
